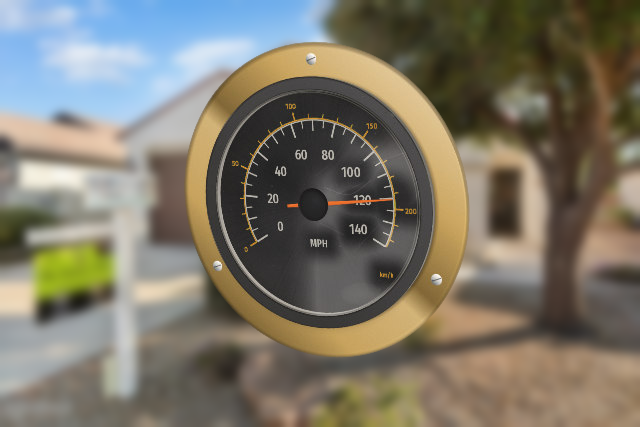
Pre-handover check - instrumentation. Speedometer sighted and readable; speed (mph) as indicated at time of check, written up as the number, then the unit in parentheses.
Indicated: 120 (mph)
